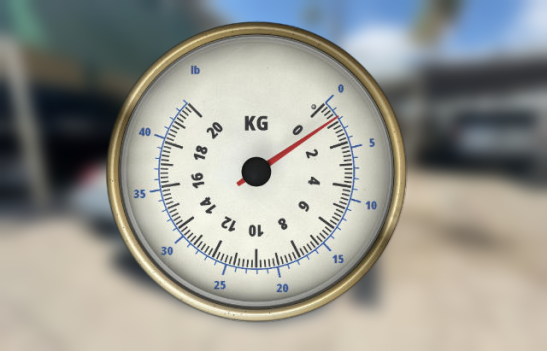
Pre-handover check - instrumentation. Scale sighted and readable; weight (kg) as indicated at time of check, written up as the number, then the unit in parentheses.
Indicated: 0.8 (kg)
